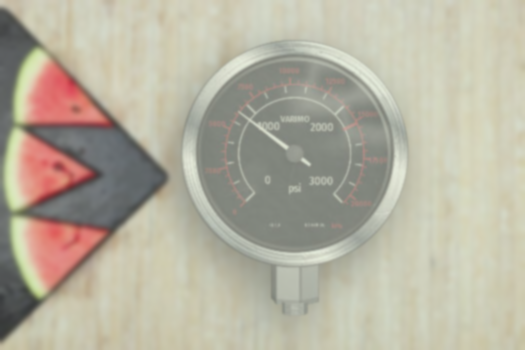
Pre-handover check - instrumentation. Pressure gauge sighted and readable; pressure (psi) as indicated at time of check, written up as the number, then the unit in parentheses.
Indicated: 900 (psi)
